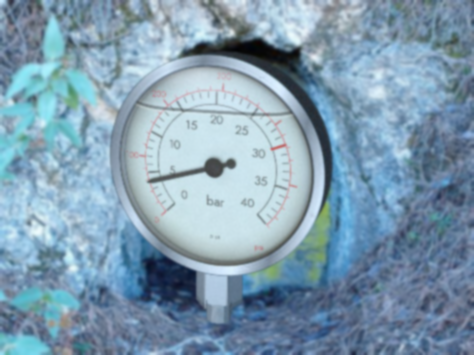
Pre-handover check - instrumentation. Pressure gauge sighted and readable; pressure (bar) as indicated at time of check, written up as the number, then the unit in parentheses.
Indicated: 4 (bar)
